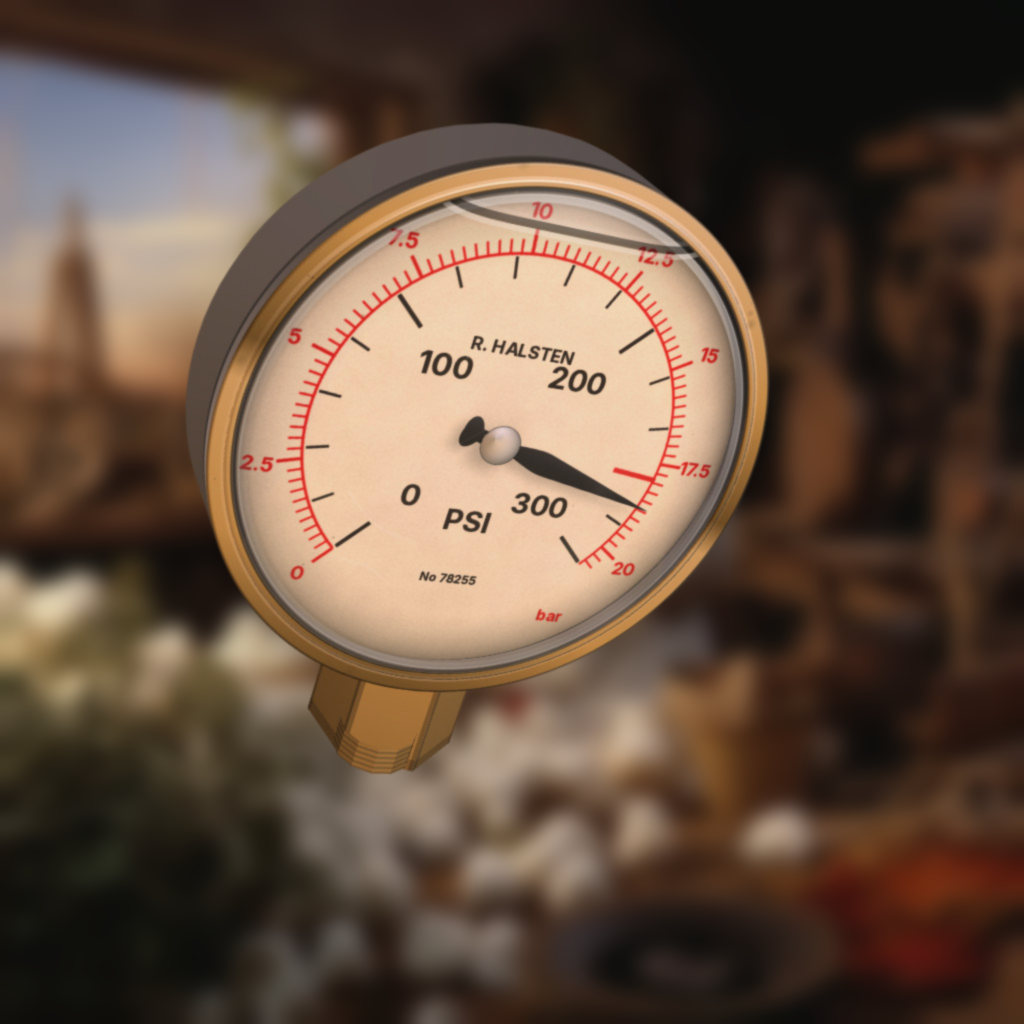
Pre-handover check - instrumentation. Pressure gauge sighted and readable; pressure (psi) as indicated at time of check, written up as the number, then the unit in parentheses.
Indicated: 270 (psi)
